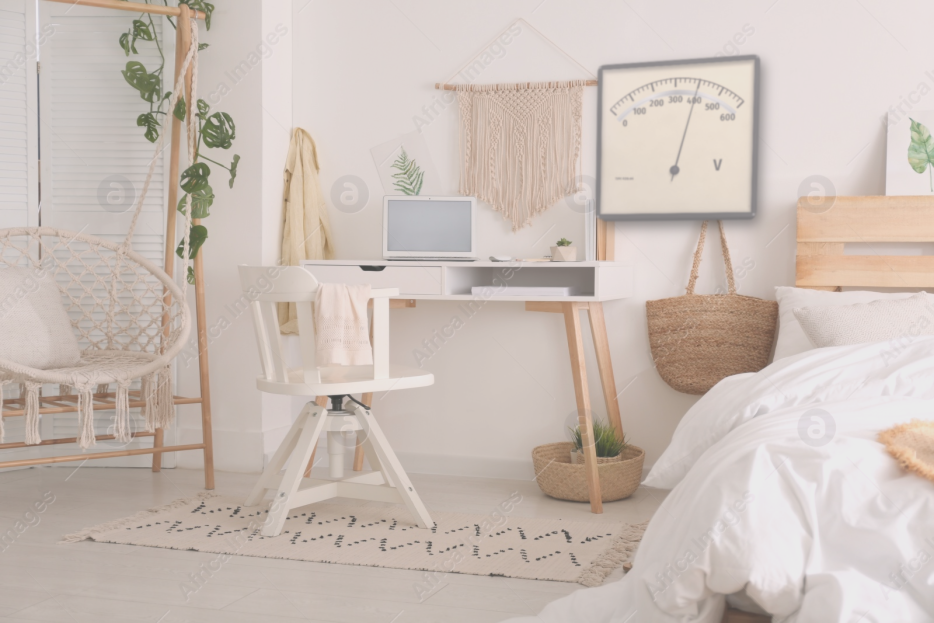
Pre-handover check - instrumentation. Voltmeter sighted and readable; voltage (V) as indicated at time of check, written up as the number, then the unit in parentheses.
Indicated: 400 (V)
